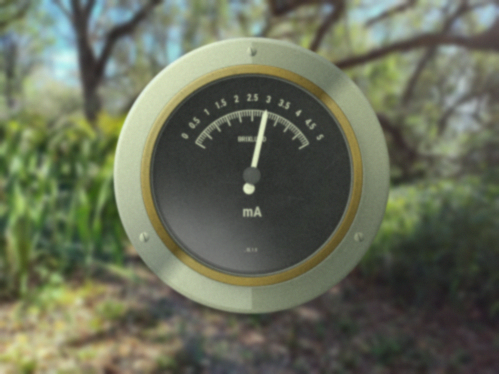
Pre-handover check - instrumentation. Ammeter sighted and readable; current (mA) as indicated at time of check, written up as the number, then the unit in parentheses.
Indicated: 3 (mA)
